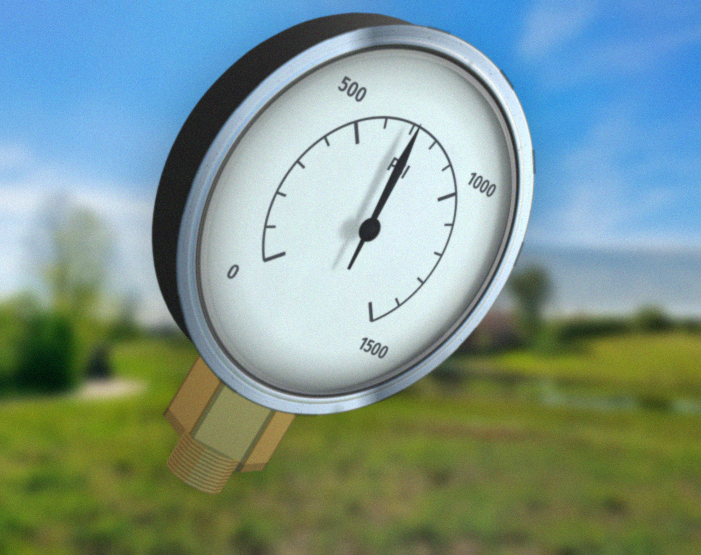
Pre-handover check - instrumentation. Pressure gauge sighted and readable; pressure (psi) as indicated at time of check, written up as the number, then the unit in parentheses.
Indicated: 700 (psi)
